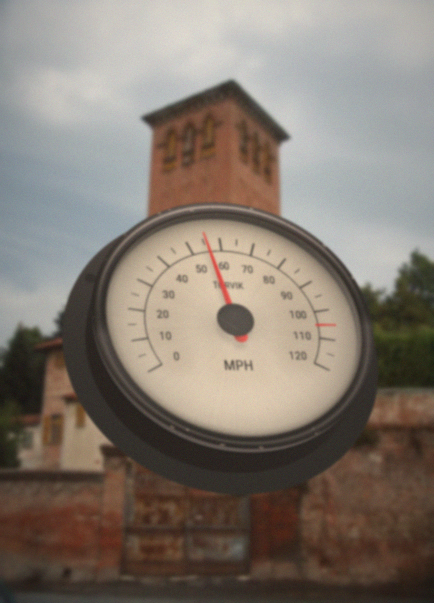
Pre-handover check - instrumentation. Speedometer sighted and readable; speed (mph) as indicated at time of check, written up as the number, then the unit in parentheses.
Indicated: 55 (mph)
